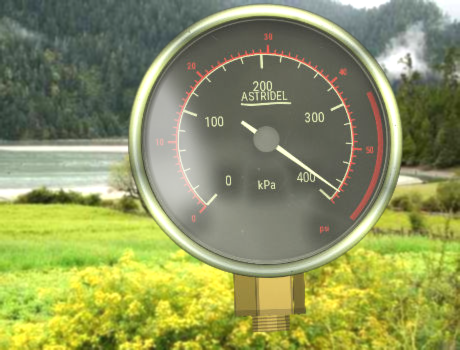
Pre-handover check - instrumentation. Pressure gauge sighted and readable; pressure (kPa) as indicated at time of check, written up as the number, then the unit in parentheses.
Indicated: 390 (kPa)
